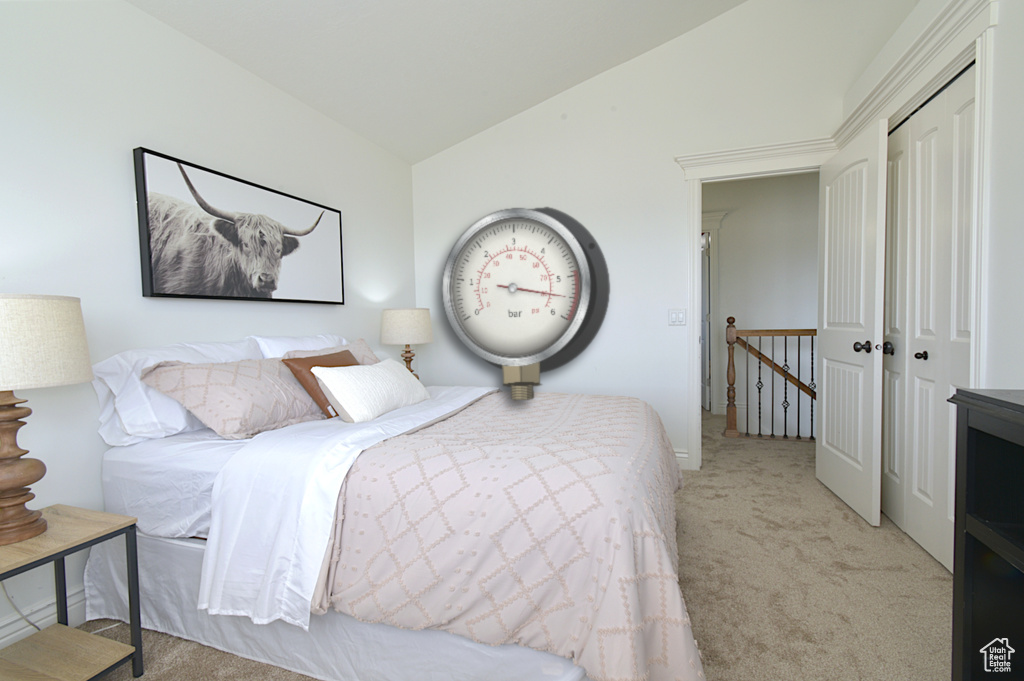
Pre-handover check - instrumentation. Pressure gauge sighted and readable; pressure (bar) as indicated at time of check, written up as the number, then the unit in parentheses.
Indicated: 5.5 (bar)
